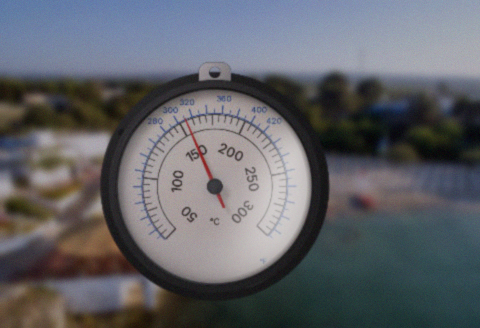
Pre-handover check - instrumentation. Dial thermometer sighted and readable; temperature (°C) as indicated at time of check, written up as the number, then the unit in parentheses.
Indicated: 155 (°C)
